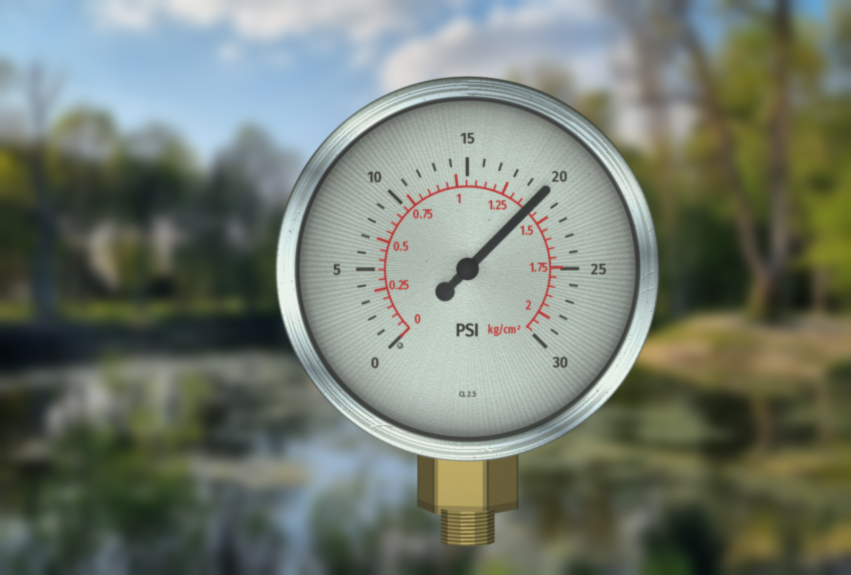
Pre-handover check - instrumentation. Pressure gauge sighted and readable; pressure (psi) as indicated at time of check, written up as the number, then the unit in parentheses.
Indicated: 20 (psi)
